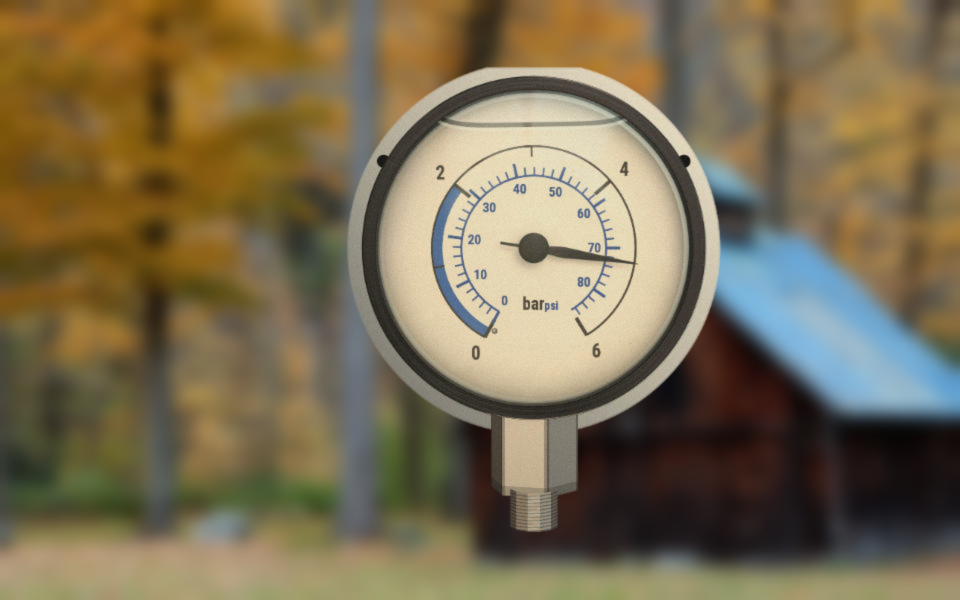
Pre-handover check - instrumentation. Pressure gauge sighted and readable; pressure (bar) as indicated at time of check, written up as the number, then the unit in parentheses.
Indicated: 5 (bar)
